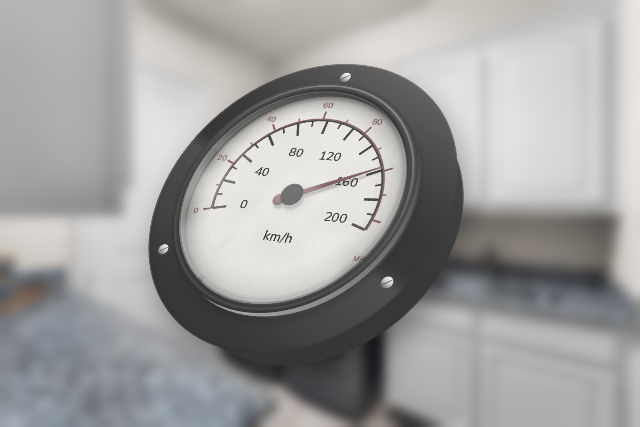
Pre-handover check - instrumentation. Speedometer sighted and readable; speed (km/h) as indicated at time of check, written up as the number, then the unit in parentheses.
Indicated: 160 (km/h)
